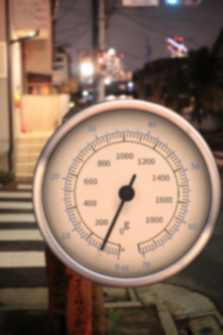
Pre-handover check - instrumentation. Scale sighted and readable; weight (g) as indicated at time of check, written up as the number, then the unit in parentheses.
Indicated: 100 (g)
